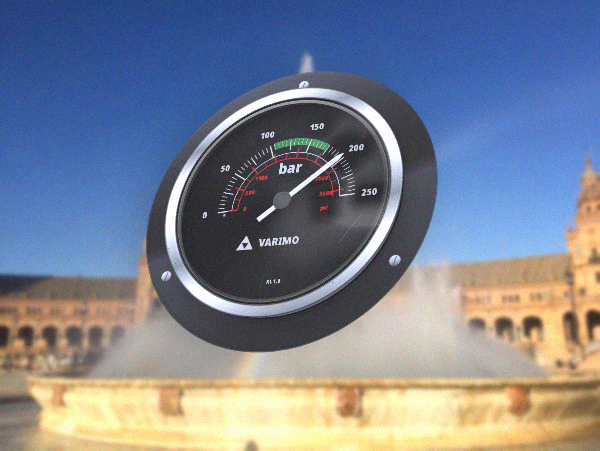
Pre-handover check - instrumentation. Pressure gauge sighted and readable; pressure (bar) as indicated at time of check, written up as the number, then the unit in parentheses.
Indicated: 200 (bar)
